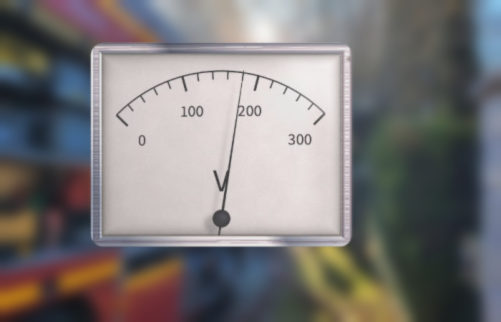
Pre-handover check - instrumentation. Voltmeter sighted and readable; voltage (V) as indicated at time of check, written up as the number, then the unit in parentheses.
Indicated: 180 (V)
